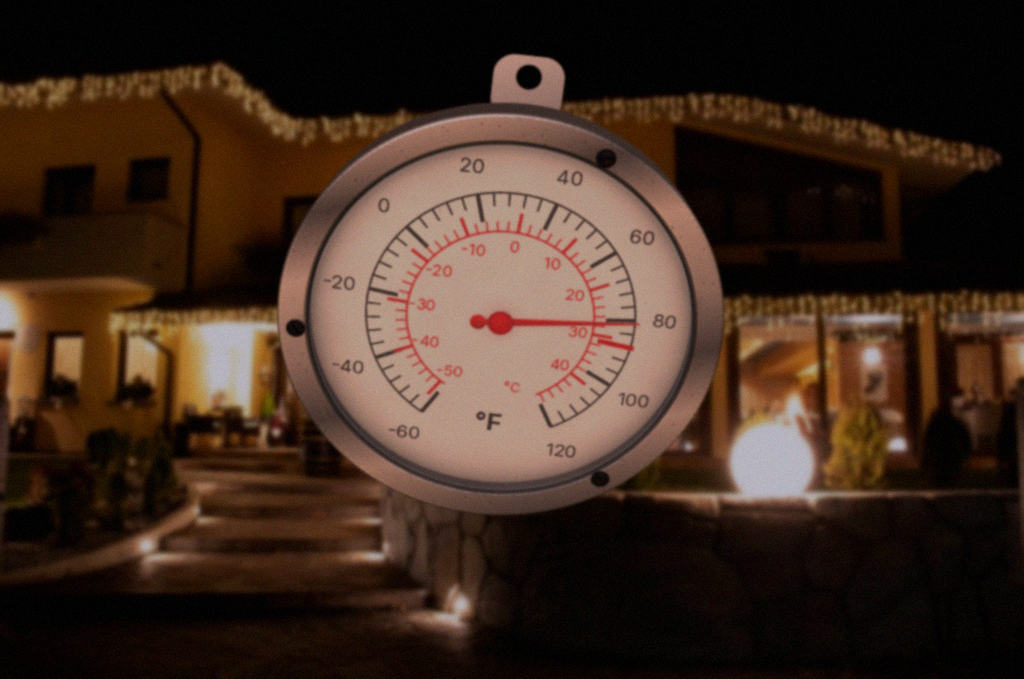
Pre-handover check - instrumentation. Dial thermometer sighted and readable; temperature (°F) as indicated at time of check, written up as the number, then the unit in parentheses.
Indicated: 80 (°F)
